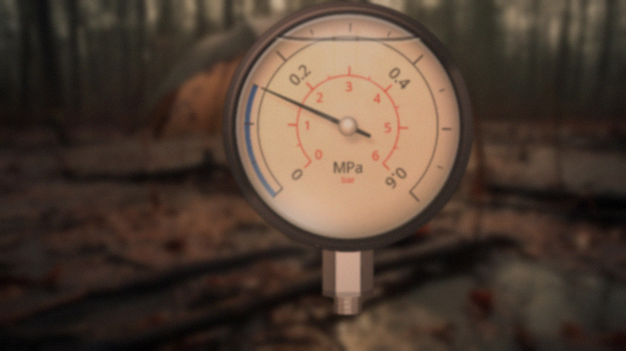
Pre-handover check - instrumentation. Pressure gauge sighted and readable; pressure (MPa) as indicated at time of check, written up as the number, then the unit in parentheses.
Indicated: 0.15 (MPa)
